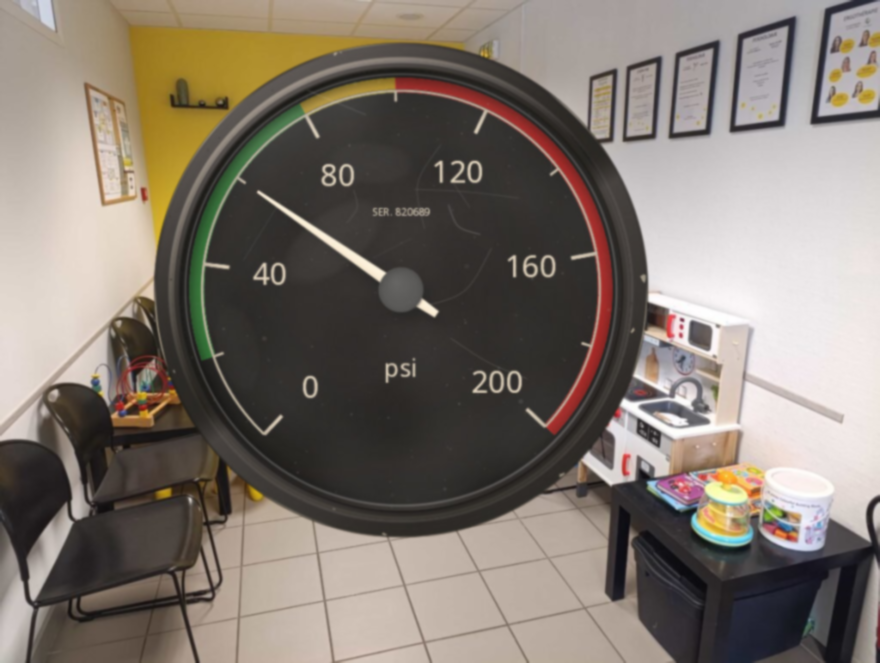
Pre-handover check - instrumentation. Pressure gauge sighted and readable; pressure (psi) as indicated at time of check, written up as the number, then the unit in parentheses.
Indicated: 60 (psi)
